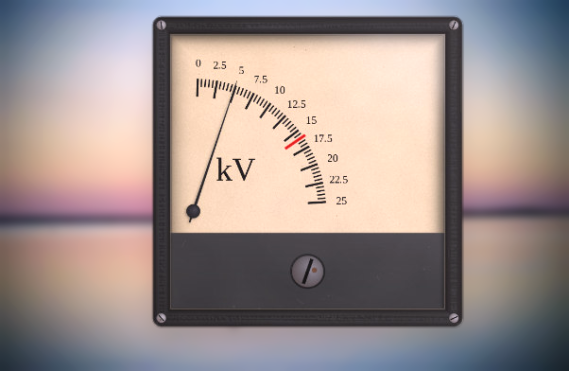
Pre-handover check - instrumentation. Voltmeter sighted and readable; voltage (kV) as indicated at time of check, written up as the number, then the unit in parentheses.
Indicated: 5 (kV)
